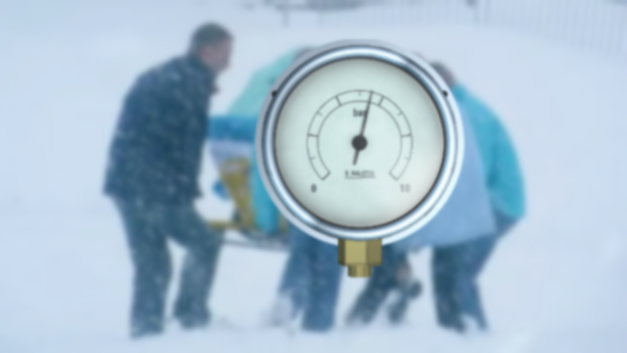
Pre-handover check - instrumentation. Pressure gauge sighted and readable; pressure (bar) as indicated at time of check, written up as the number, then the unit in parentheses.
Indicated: 5.5 (bar)
